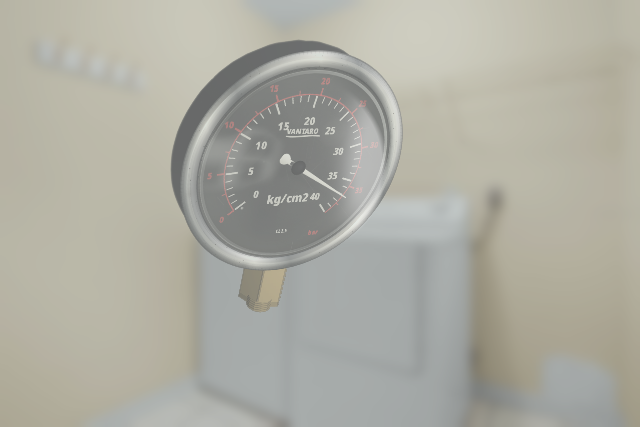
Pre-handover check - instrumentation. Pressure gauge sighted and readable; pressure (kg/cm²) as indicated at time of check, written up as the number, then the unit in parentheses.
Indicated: 37 (kg/cm²)
